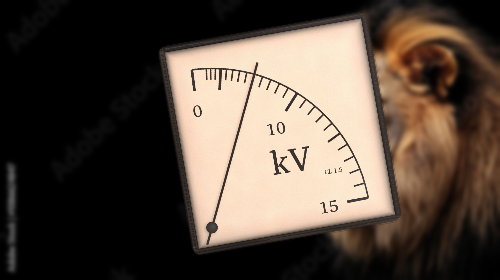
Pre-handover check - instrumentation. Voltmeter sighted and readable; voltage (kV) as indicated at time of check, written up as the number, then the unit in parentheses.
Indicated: 7.5 (kV)
